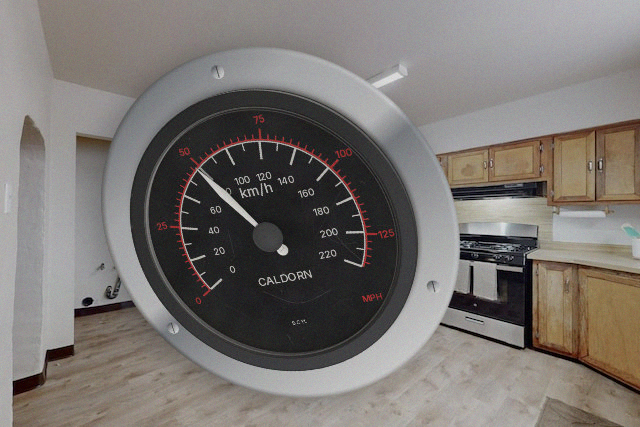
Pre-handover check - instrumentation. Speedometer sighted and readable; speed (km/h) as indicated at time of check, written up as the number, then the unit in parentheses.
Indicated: 80 (km/h)
